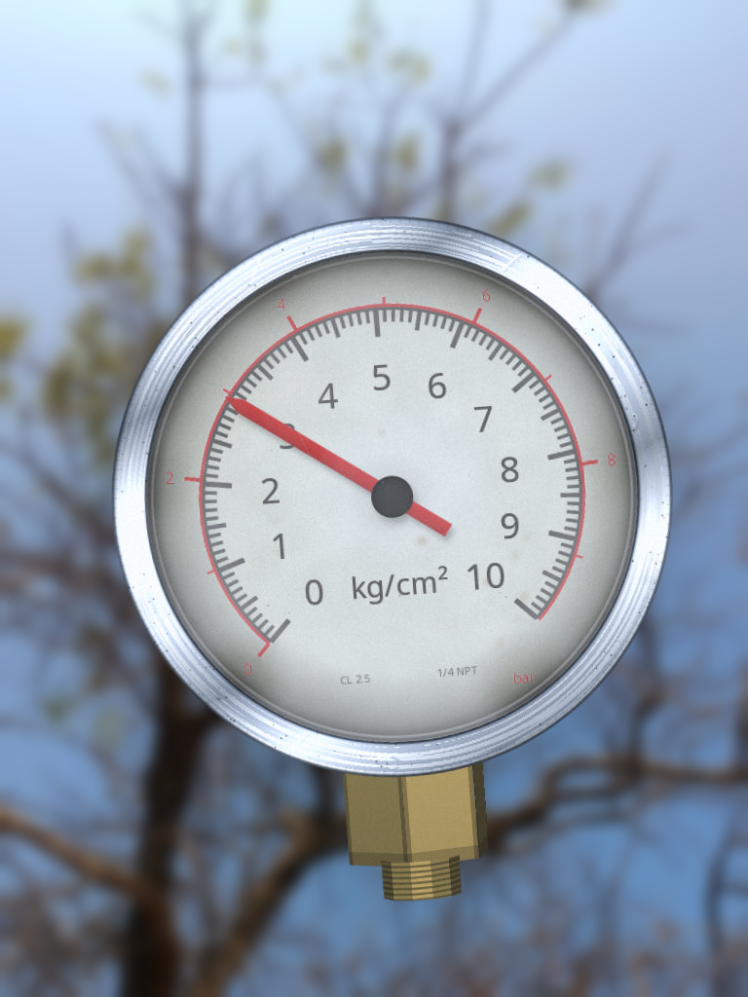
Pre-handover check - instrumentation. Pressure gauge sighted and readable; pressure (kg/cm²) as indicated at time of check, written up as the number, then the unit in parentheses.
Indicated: 3 (kg/cm²)
